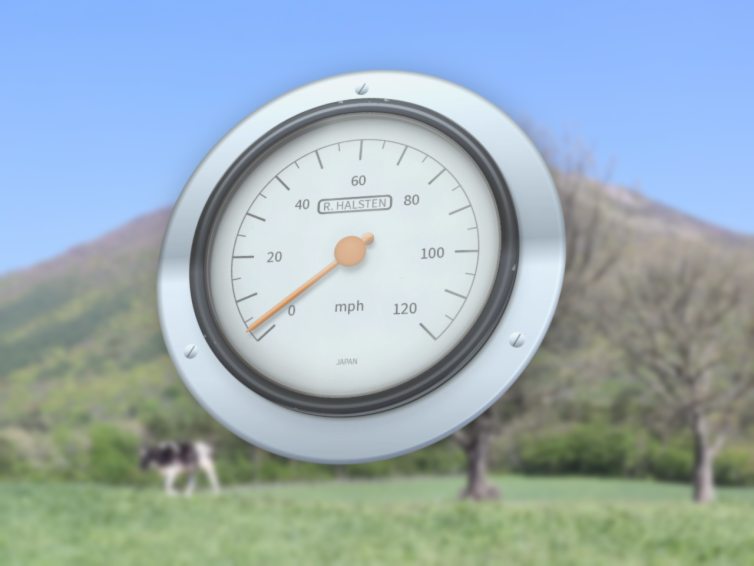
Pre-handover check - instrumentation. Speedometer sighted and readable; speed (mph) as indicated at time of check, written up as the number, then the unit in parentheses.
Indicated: 2.5 (mph)
